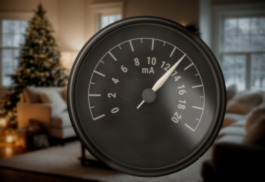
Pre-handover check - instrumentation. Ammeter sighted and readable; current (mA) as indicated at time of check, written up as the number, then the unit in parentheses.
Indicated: 13 (mA)
